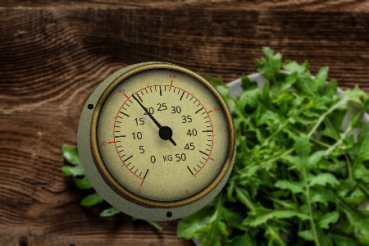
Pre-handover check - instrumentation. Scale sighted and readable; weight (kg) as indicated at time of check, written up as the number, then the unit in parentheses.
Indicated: 19 (kg)
